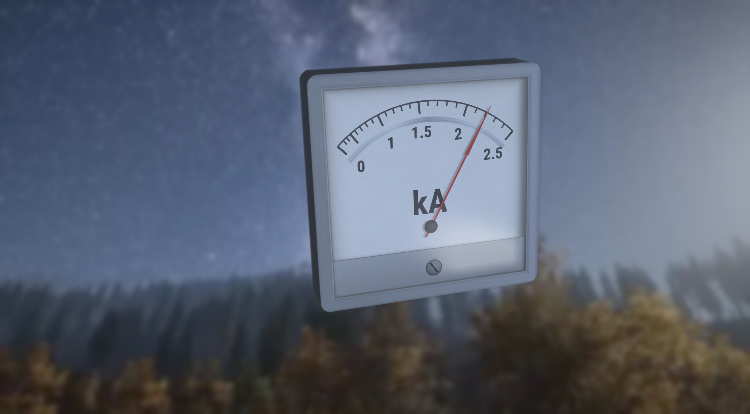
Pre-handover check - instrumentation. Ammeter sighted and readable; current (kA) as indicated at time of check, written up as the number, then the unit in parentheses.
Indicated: 2.2 (kA)
